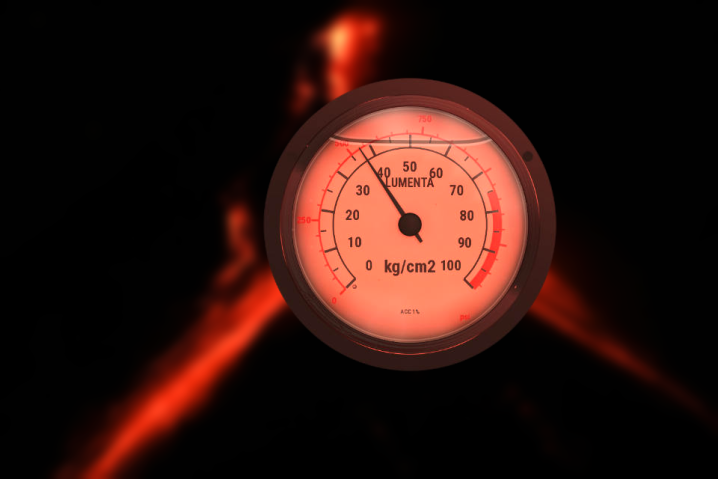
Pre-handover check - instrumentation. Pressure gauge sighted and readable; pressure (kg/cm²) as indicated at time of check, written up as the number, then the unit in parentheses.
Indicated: 37.5 (kg/cm²)
